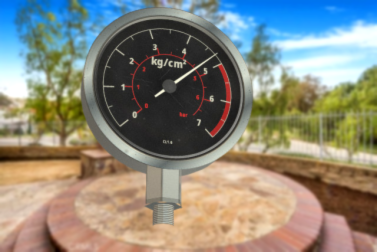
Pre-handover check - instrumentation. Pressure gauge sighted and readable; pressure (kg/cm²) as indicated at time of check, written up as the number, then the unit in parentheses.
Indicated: 4.75 (kg/cm²)
